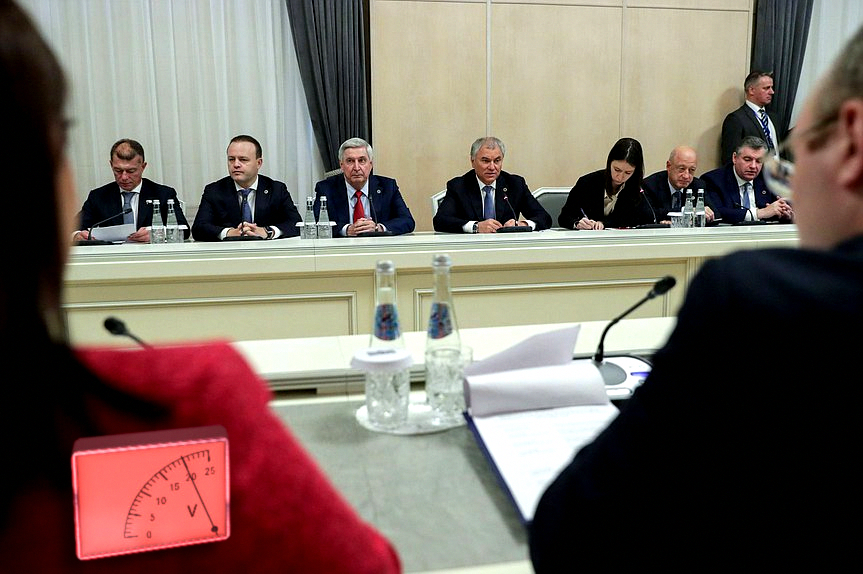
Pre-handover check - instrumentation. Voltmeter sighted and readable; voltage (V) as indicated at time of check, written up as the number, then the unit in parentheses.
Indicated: 20 (V)
